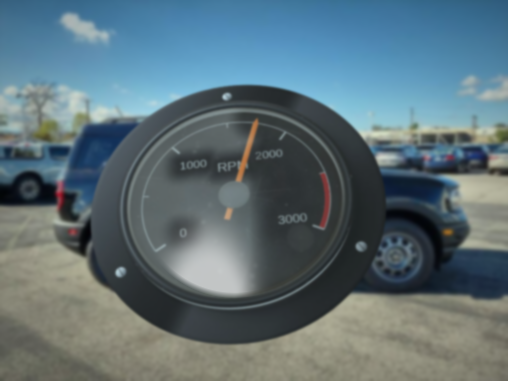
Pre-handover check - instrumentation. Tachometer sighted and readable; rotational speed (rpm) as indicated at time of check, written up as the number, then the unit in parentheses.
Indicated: 1750 (rpm)
